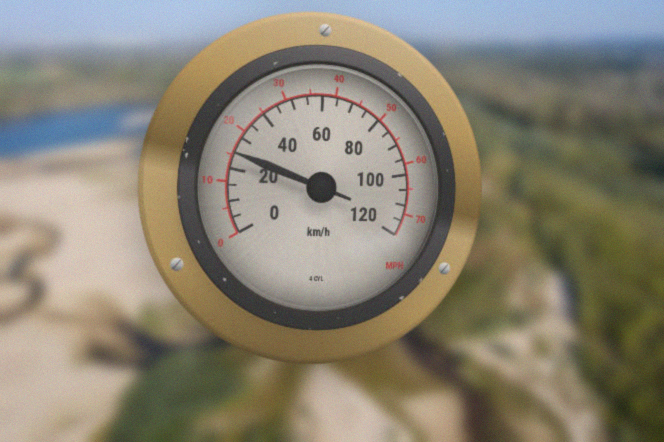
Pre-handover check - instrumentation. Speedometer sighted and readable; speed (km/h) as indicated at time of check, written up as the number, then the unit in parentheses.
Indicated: 25 (km/h)
